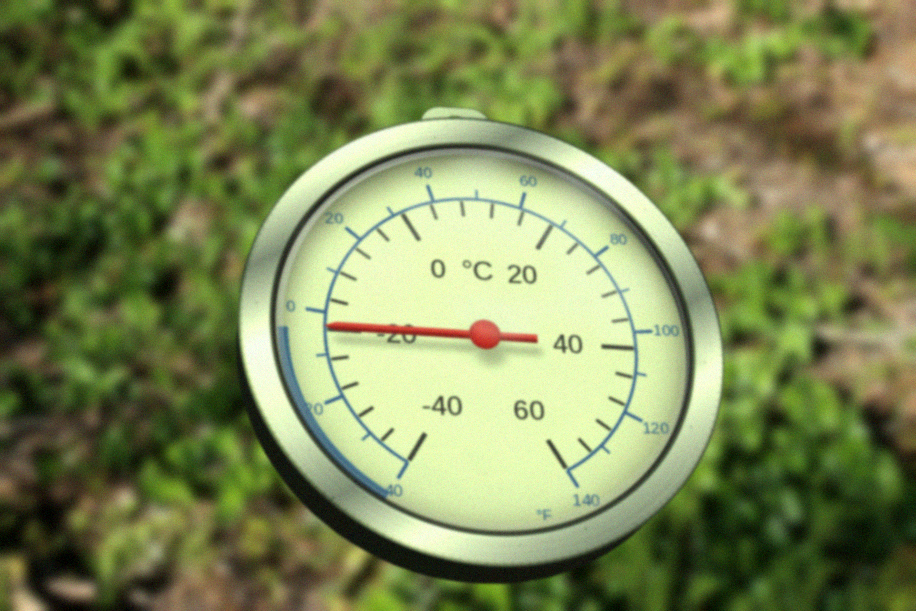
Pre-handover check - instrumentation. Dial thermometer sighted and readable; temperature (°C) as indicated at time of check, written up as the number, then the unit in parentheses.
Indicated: -20 (°C)
